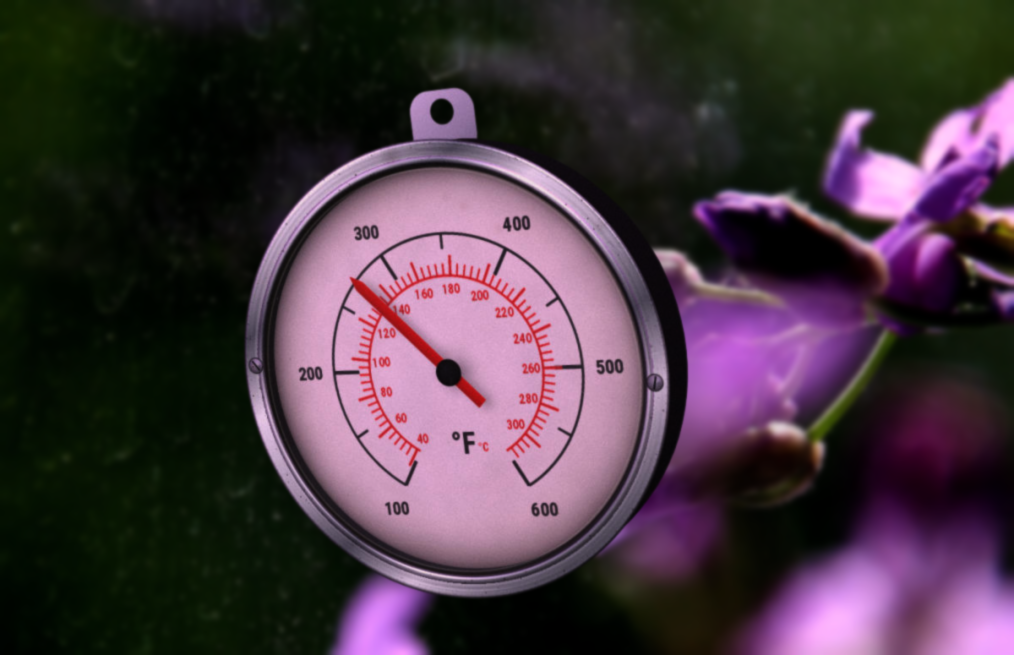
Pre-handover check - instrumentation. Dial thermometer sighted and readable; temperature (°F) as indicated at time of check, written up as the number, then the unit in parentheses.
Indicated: 275 (°F)
